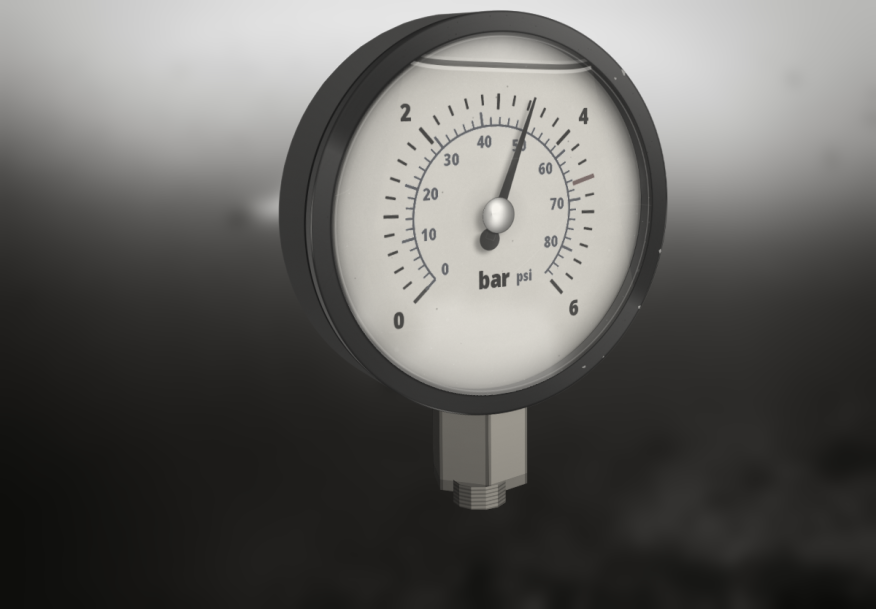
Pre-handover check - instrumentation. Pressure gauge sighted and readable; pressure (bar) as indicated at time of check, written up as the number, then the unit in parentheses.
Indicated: 3.4 (bar)
